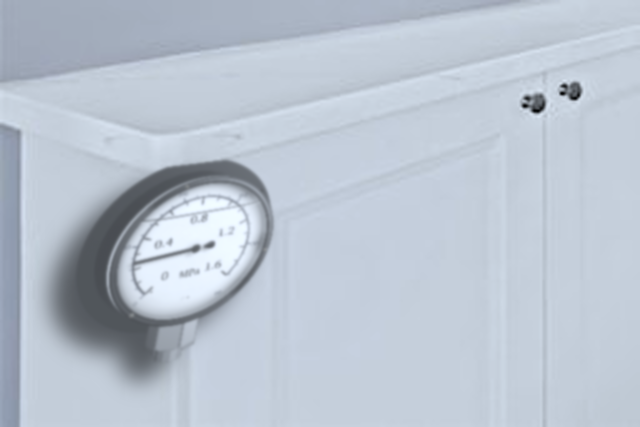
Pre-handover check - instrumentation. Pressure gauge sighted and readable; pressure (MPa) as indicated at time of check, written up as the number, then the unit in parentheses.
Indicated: 0.25 (MPa)
